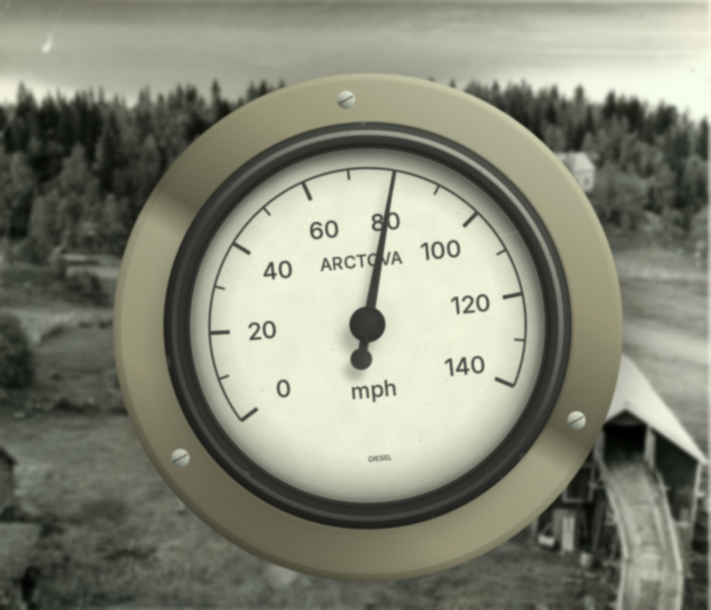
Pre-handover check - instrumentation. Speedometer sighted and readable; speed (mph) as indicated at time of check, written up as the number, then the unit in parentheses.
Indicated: 80 (mph)
